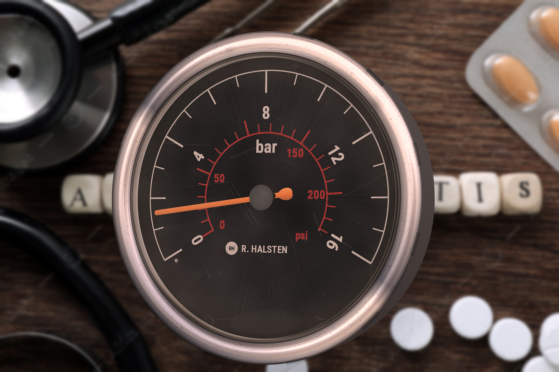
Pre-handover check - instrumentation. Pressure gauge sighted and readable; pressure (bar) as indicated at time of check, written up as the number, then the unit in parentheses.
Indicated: 1.5 (bar)
